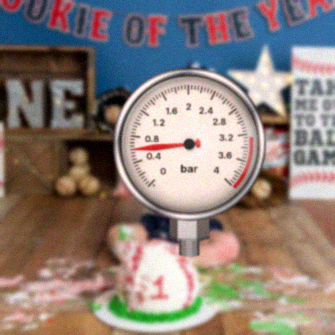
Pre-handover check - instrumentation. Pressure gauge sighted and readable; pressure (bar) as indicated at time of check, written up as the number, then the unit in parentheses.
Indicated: 0.6 (bar)
